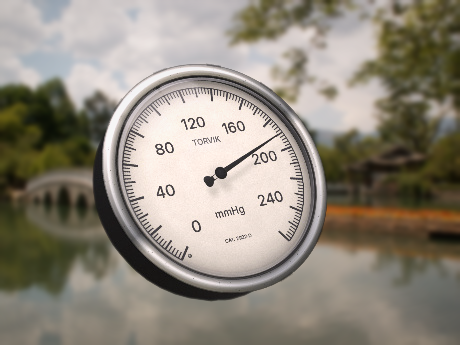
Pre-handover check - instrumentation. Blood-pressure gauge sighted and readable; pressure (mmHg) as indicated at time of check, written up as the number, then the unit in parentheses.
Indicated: 190 (mmHg)
